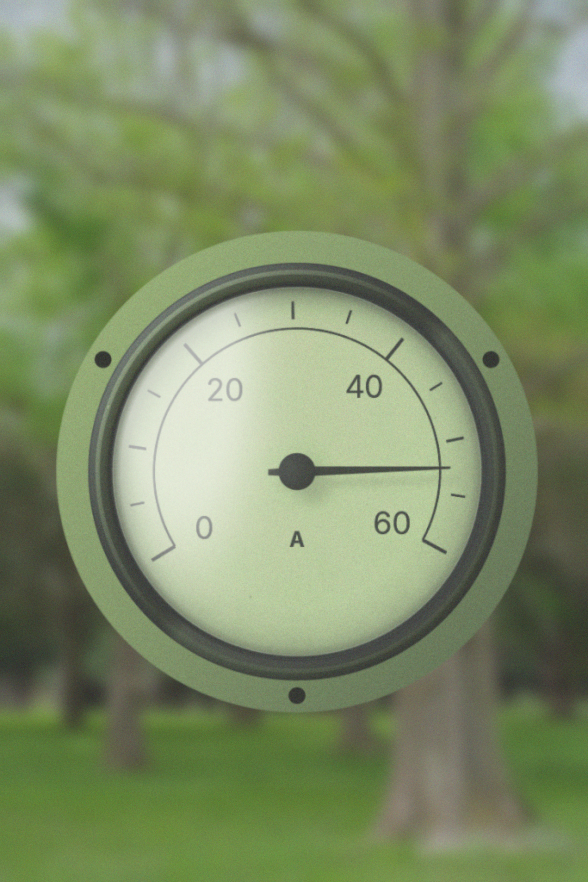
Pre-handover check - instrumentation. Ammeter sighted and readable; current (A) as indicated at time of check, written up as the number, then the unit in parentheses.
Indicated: 52.5 (A)
